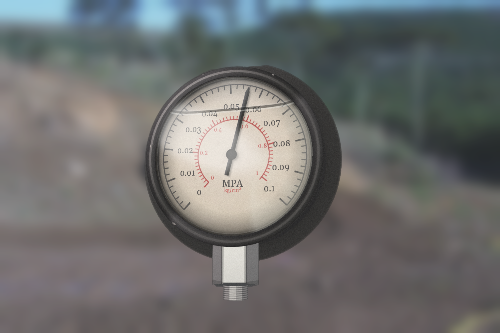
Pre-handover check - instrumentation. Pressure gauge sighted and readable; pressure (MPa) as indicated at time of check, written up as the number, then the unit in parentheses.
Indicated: 0.056 (MPa)
